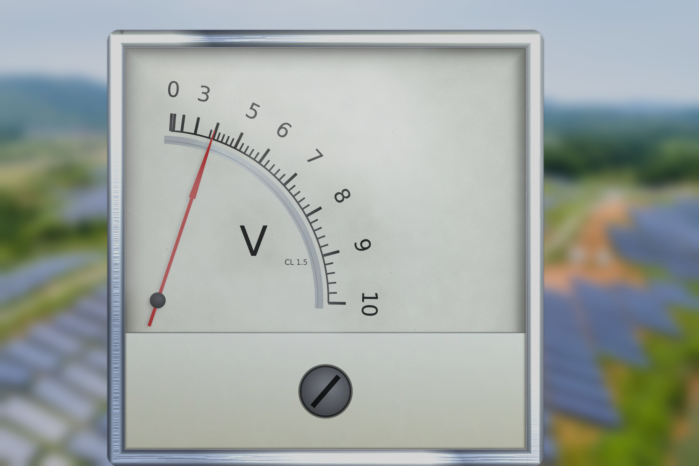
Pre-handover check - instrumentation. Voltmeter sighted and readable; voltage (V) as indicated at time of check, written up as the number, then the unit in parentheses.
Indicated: 4 (V)
